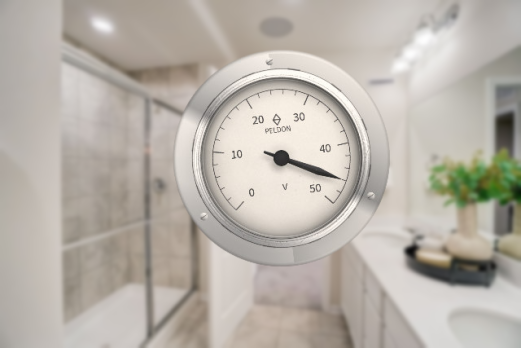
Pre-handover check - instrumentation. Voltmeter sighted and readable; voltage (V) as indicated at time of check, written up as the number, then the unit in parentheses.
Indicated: 46 (V)
